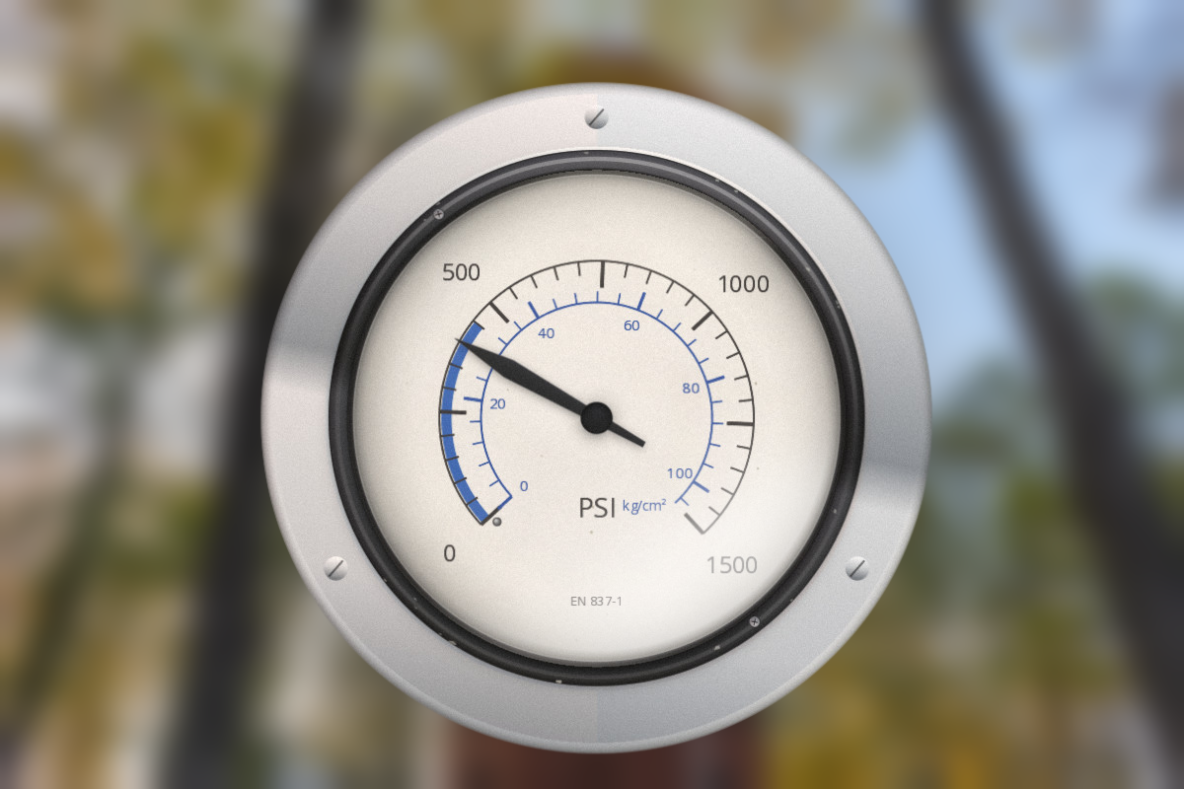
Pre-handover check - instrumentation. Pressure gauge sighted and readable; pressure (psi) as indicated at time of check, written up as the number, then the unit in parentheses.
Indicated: 400 (psi)
